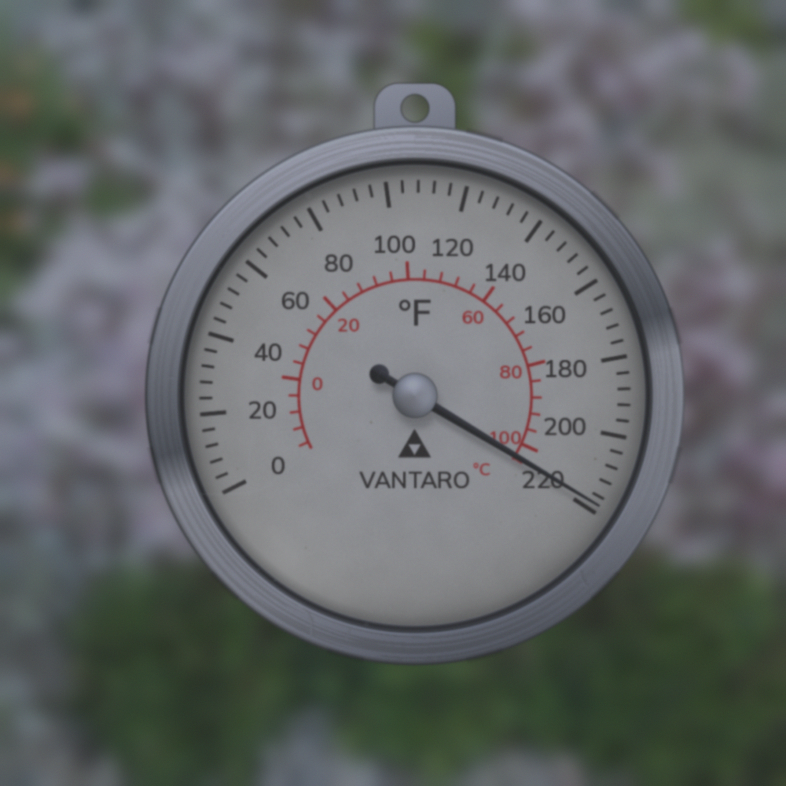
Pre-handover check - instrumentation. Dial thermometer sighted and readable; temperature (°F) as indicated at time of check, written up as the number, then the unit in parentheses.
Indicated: 218 (°F)
